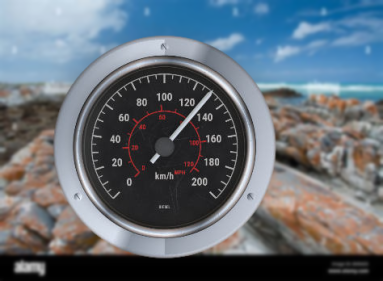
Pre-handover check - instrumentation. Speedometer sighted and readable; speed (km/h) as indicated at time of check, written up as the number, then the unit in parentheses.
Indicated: 130 (km/h)
